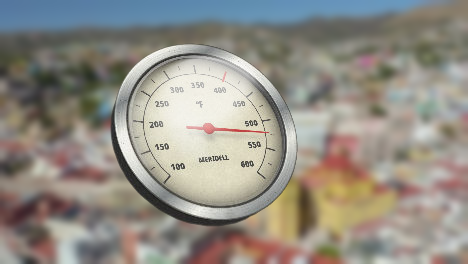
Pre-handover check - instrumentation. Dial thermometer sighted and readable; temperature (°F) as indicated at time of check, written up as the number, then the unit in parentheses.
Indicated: 525 (°F)
